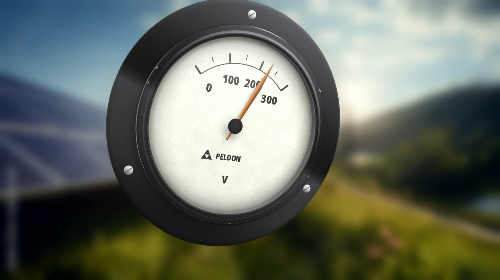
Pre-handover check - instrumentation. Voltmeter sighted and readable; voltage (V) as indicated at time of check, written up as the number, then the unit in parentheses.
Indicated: 225 (V)
